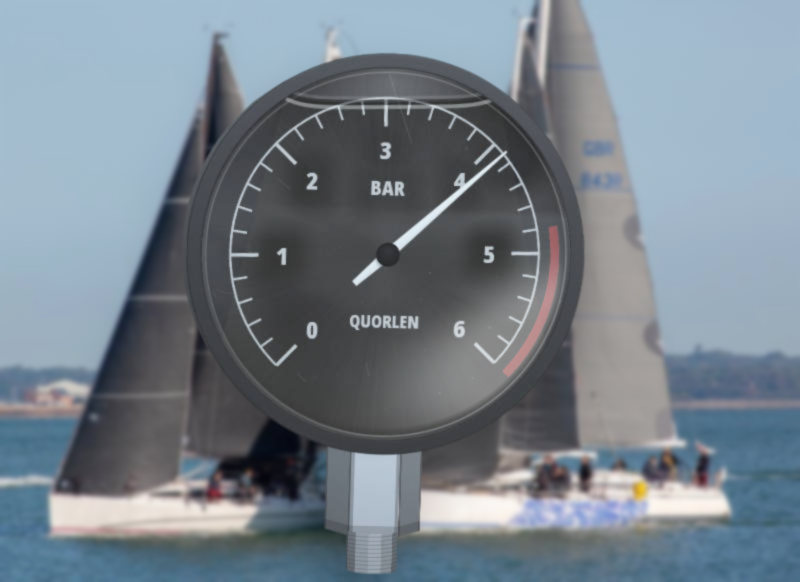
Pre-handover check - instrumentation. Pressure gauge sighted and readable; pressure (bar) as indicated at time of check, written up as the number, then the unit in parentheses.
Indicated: 4.1 (bar)
